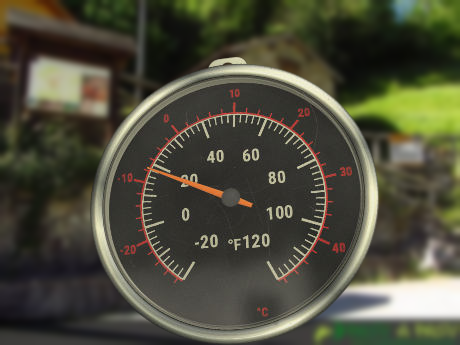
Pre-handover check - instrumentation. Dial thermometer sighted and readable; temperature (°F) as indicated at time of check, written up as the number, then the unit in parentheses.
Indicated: 18 (°F)
